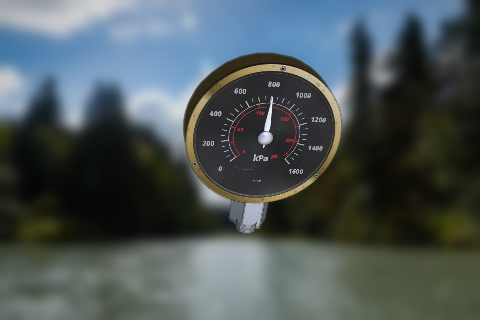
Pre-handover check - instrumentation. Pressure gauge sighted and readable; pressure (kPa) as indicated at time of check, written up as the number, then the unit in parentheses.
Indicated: 800 (kPa)
